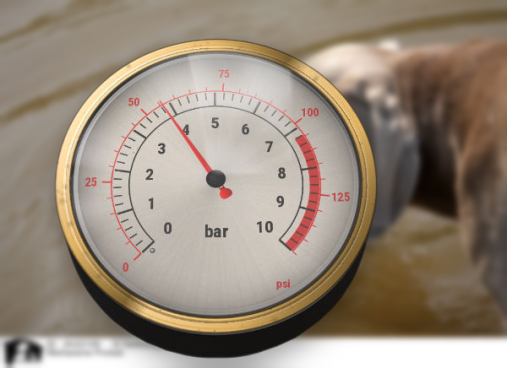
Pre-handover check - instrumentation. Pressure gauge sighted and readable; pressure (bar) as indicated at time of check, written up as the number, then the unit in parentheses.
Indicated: 3.8 (bar)
